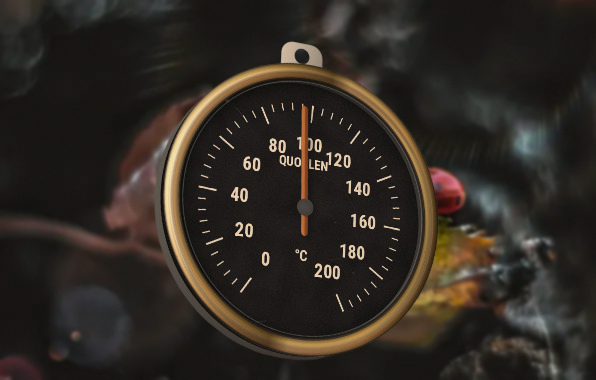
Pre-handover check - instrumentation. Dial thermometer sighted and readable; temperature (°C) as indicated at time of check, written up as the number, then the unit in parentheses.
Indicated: 96 (°C)
